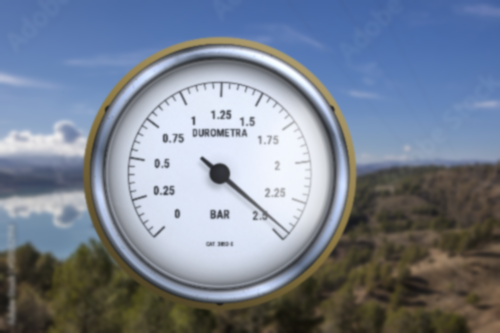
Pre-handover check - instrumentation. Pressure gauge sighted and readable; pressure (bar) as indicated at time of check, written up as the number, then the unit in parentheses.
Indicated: 2.45 (bar)
